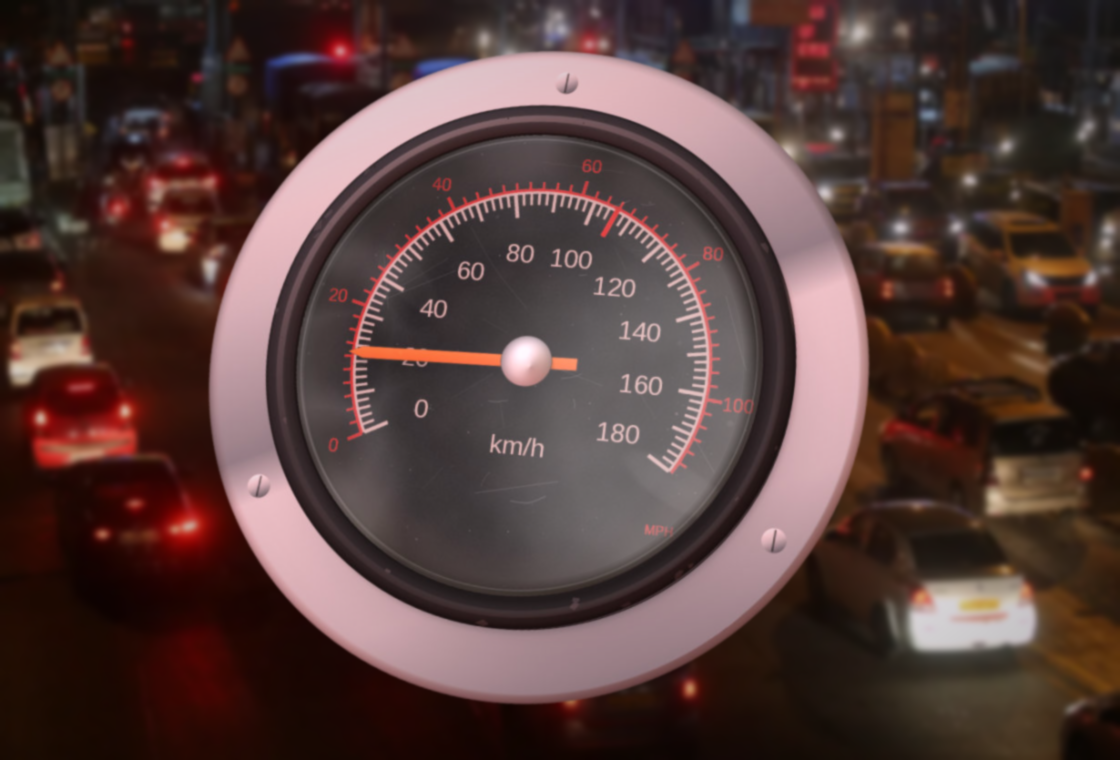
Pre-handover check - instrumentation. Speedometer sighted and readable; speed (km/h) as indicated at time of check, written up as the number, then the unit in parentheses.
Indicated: 20 (km/h)
